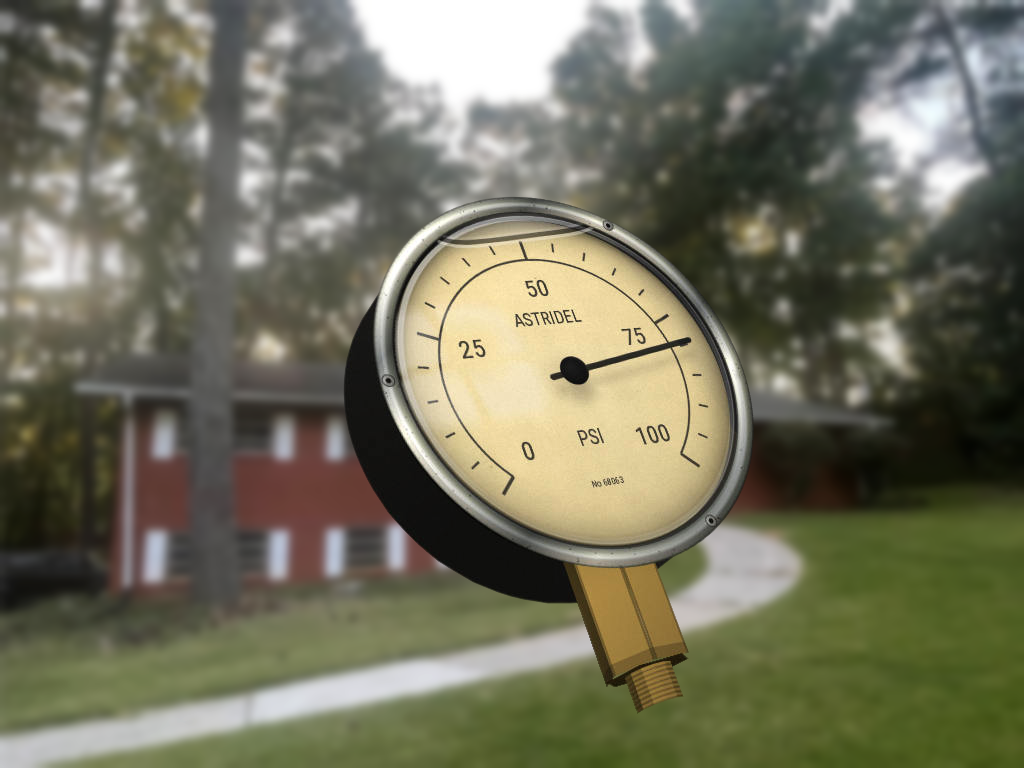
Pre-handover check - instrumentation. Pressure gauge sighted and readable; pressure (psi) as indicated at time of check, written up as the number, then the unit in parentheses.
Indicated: 80 (psi)
